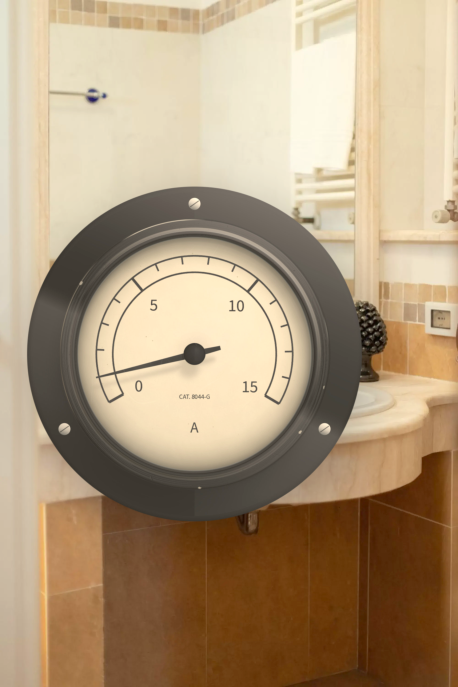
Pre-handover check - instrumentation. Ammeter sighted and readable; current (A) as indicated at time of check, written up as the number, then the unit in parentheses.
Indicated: 1 (A)
